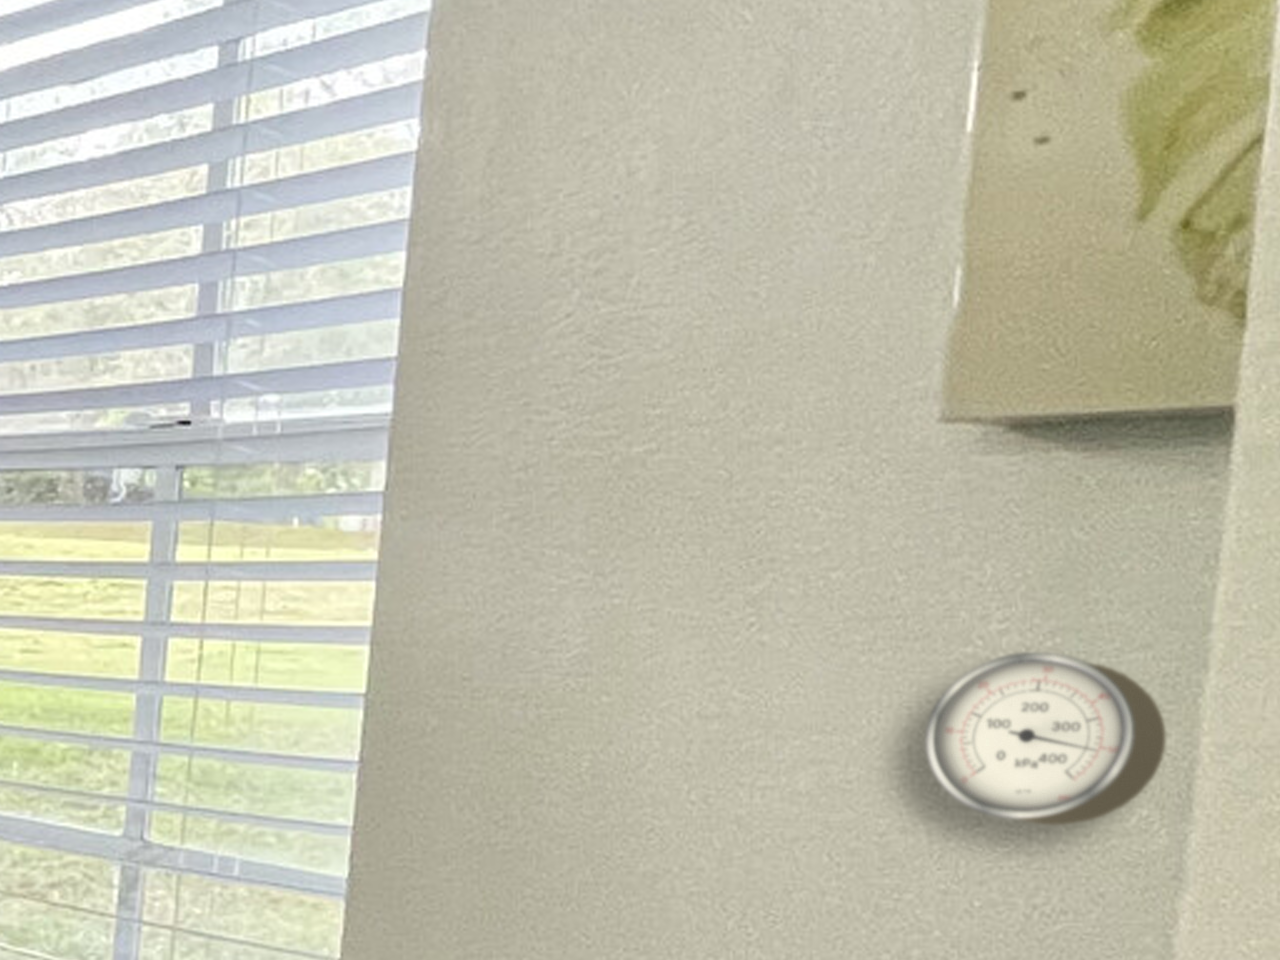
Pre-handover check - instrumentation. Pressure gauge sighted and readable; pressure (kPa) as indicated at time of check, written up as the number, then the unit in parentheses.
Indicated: 350 (kPa)
